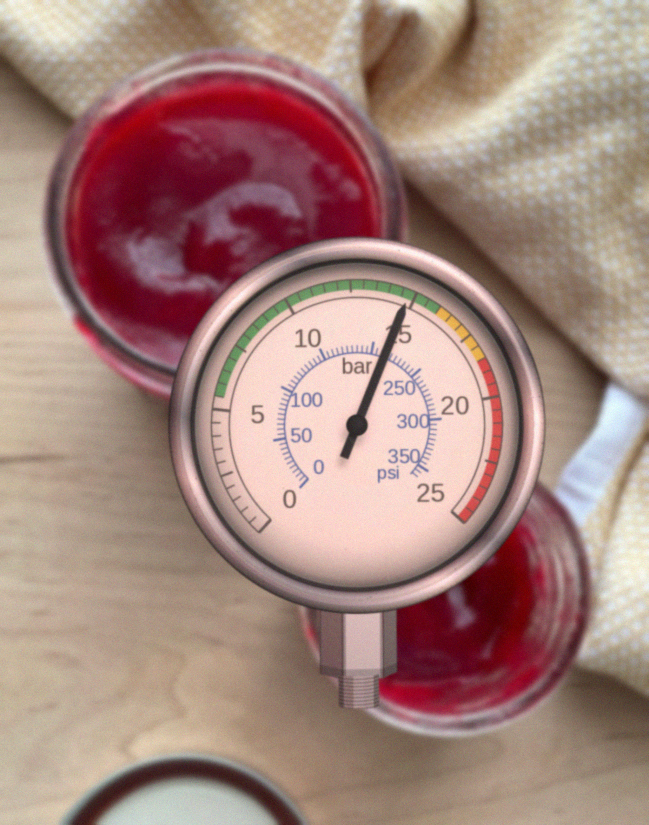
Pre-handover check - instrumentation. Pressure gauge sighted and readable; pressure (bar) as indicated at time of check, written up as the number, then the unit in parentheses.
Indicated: 14.75 (bar)
